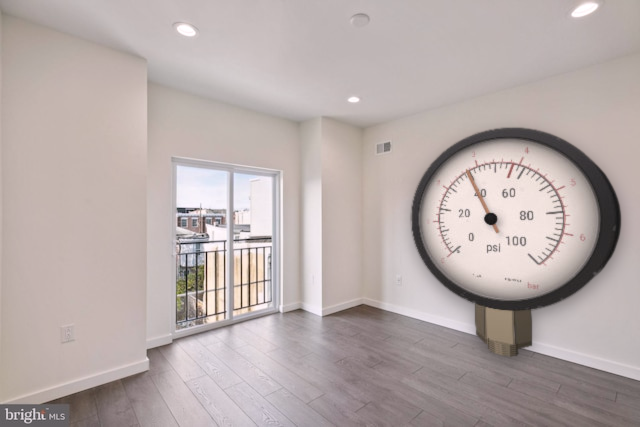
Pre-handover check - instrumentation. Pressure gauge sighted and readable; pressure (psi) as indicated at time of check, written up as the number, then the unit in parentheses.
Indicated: 40 (psi)
